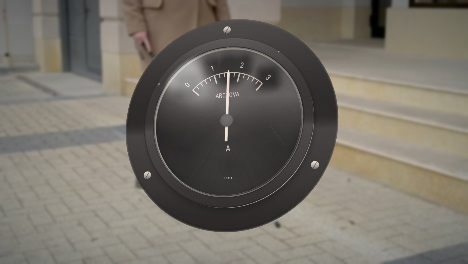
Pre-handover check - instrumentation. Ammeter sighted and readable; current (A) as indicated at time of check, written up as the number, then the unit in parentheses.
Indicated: 1.6 (A)
